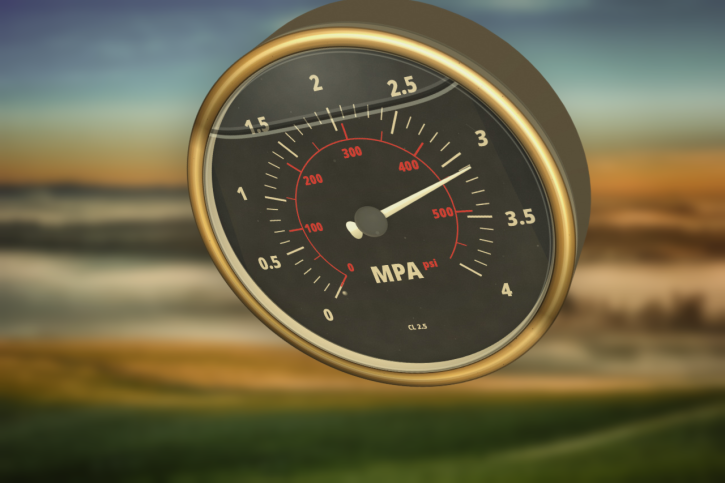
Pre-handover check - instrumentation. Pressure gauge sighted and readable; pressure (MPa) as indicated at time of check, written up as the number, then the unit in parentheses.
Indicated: 3.1 (MPa)
